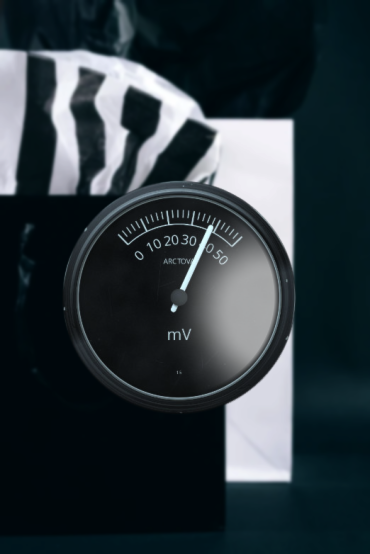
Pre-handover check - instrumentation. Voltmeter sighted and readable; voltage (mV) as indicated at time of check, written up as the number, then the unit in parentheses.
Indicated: 38 (mV)
